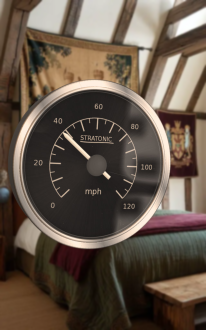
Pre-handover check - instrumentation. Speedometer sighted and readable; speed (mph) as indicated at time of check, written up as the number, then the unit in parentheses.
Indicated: 37.5 (mph)
